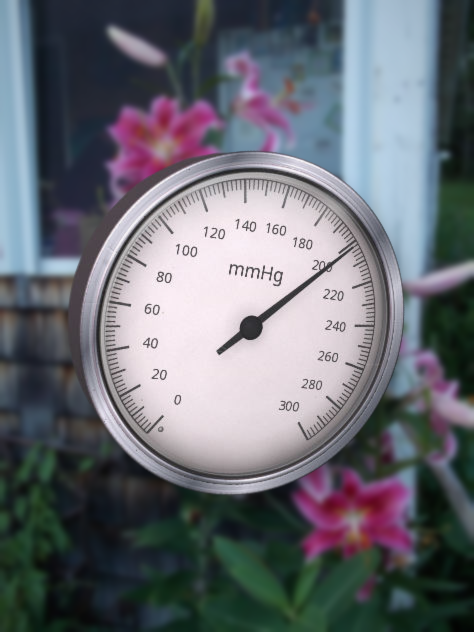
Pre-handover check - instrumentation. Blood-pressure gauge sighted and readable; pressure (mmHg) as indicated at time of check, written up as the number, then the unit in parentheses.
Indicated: 200 (mmHg)
